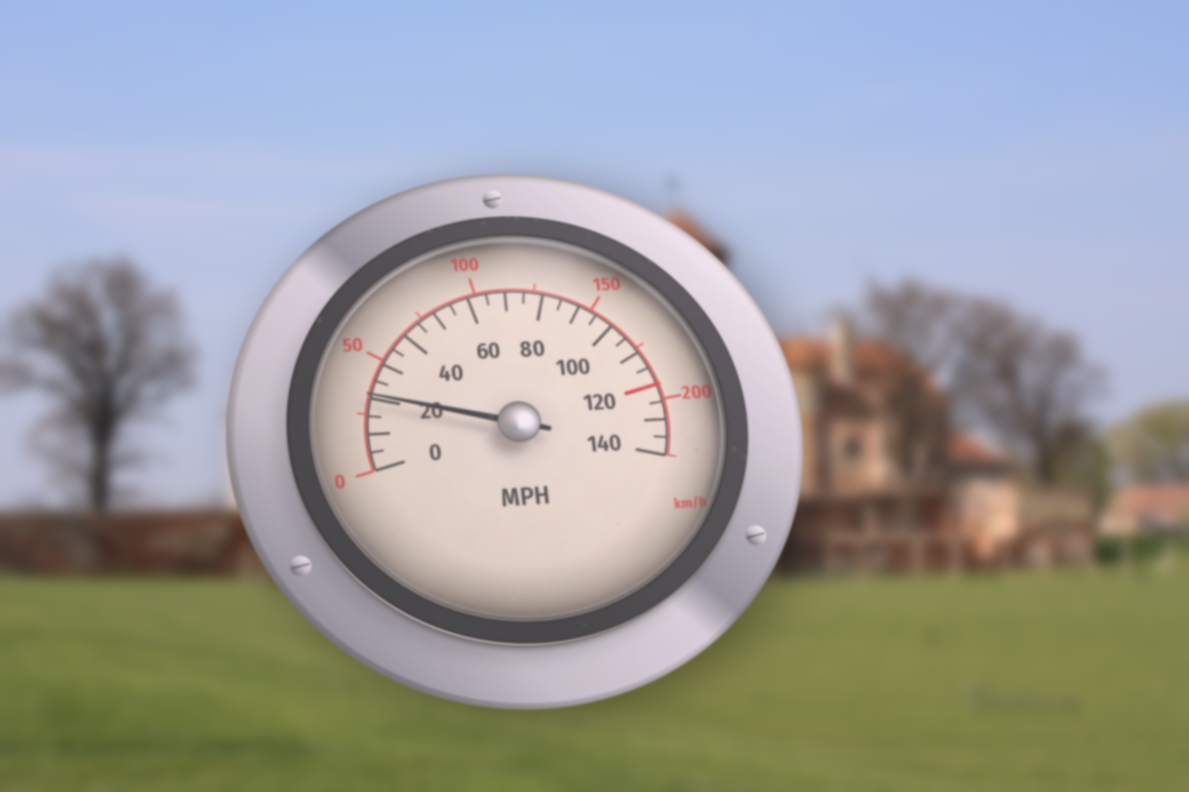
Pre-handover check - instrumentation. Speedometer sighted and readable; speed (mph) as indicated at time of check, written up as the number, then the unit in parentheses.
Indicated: 20 (mph)
